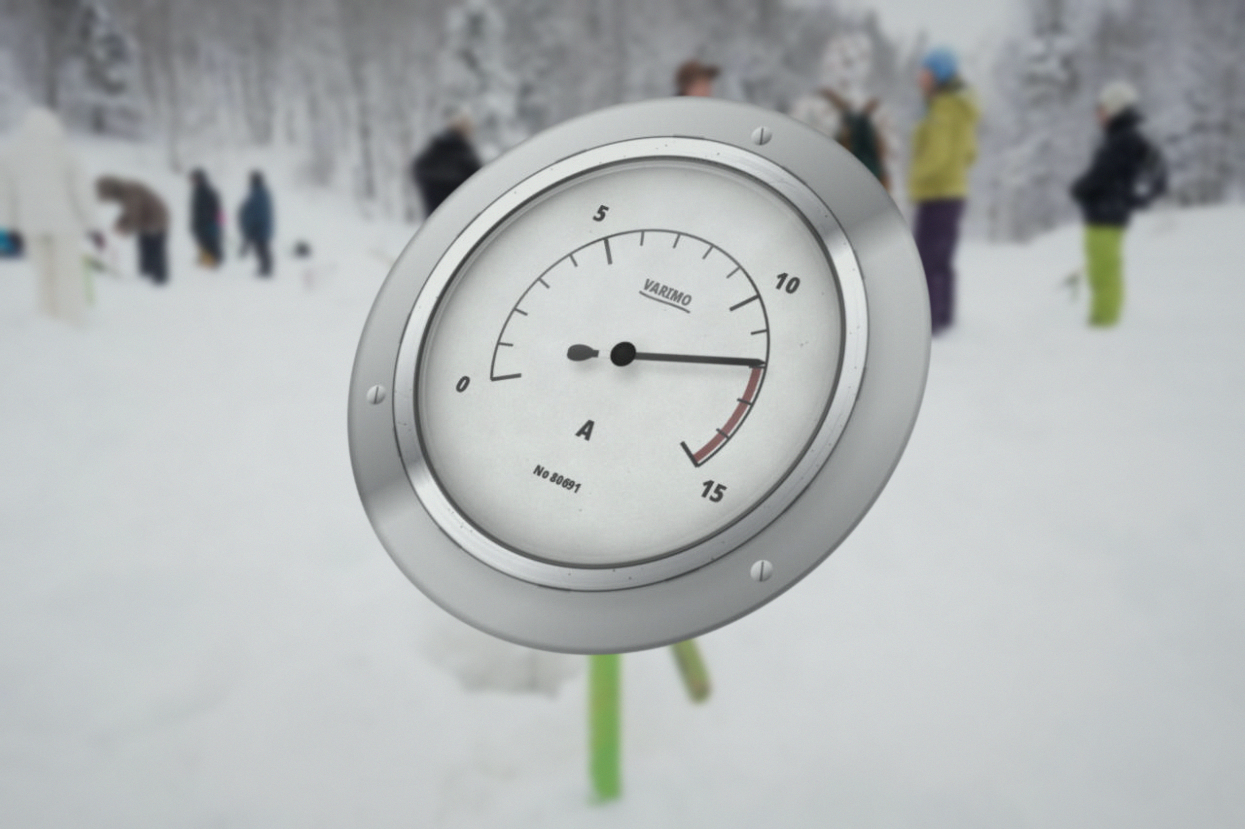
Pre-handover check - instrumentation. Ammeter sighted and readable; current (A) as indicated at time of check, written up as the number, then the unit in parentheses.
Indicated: 12 (A)
